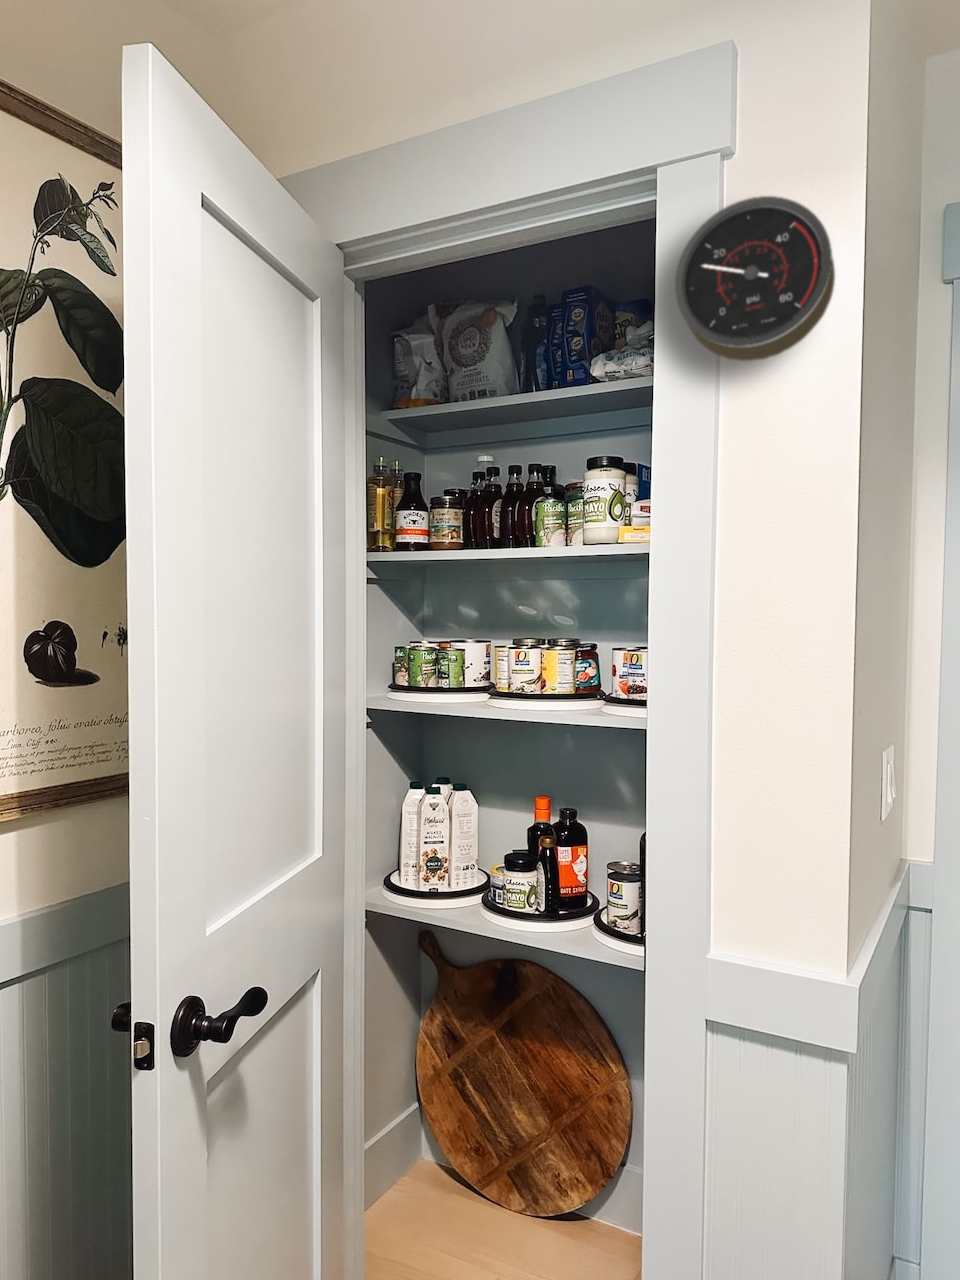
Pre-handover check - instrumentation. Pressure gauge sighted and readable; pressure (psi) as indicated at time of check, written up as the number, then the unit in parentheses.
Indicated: 15 (psi)
